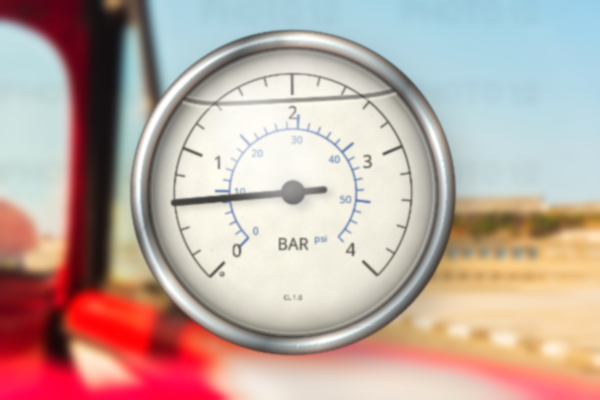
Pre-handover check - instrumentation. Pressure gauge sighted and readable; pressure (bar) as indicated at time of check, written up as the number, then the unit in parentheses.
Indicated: 0.6 (bar)
